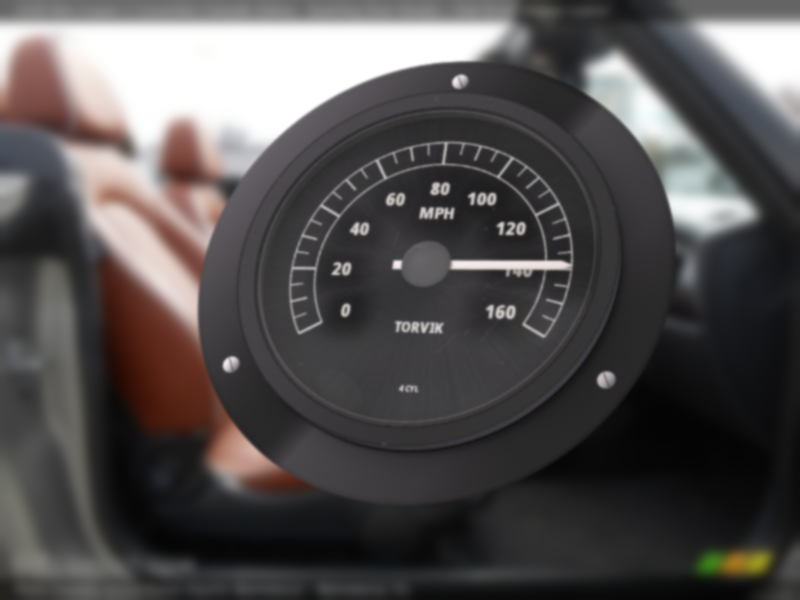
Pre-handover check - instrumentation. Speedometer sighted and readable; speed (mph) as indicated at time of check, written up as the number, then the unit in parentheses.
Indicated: 140 (mph)
